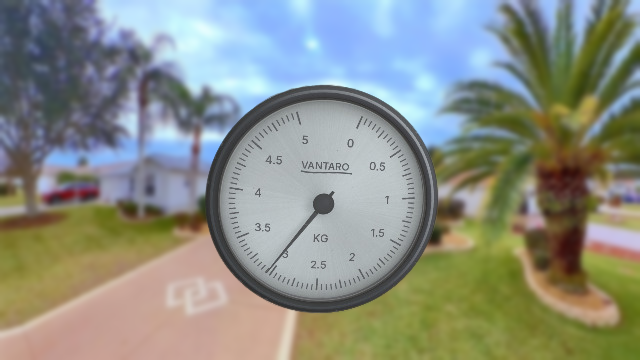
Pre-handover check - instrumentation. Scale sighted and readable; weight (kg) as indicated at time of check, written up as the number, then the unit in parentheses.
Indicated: 3.05 (kg)
